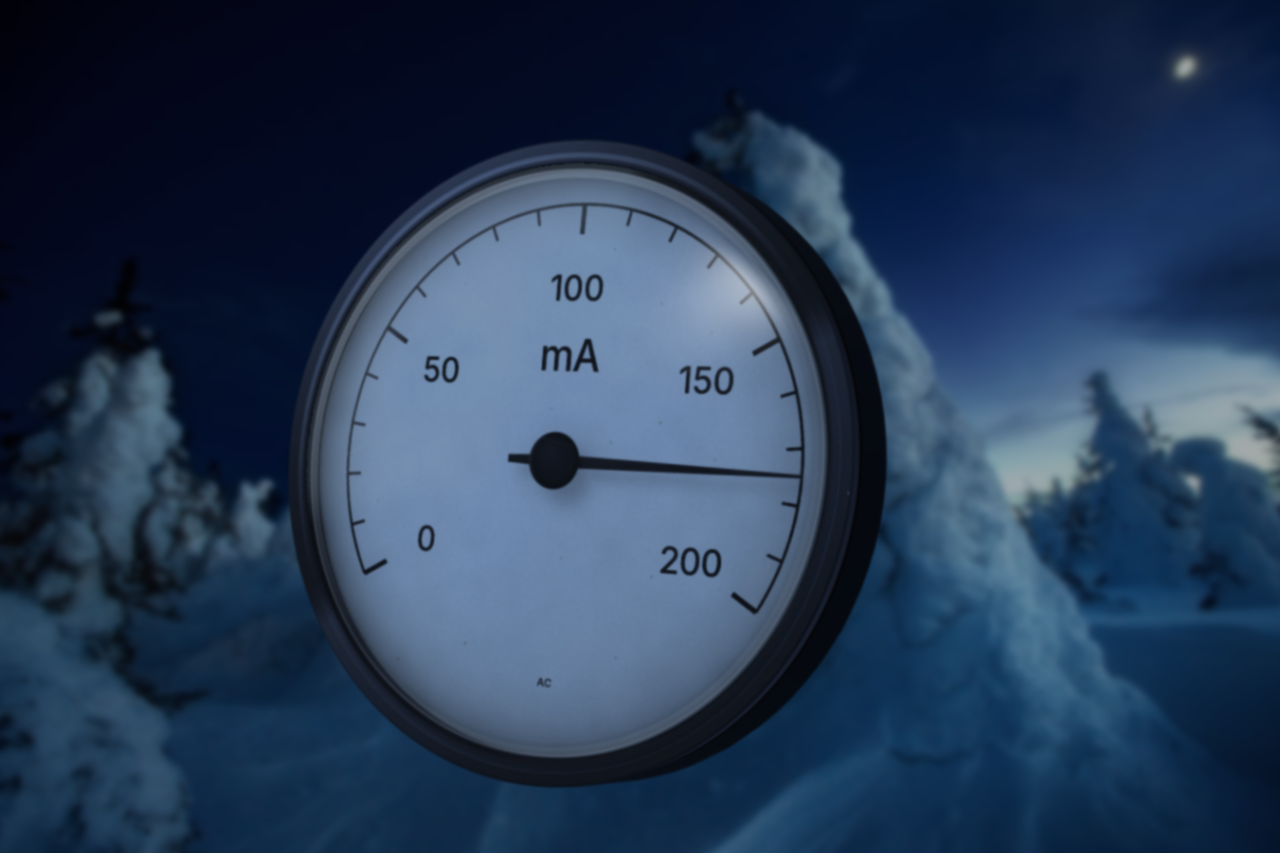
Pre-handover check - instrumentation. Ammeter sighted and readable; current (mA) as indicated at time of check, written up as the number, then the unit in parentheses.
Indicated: 175 (mA)
